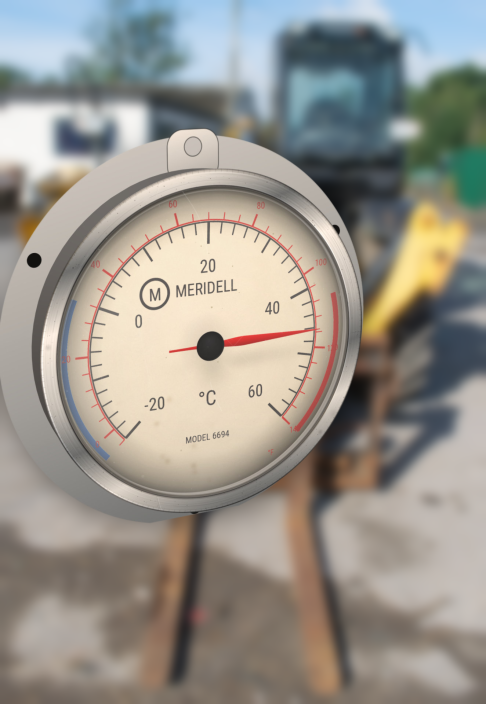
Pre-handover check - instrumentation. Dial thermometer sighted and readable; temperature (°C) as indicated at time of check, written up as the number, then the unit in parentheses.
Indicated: 46 (°C)
